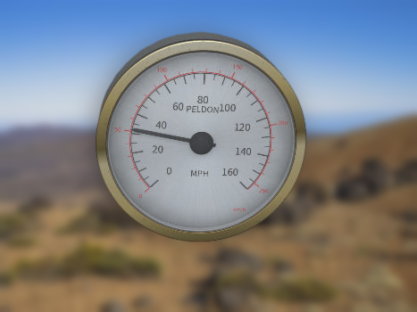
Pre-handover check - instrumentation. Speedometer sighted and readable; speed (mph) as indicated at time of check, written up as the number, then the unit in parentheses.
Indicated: 32.5 (mph)
